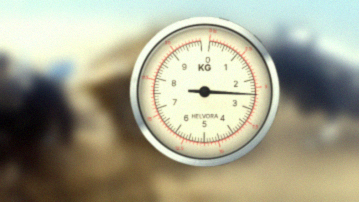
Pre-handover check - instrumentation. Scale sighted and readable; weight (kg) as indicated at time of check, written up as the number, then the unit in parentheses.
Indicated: 2.5 (kg)
